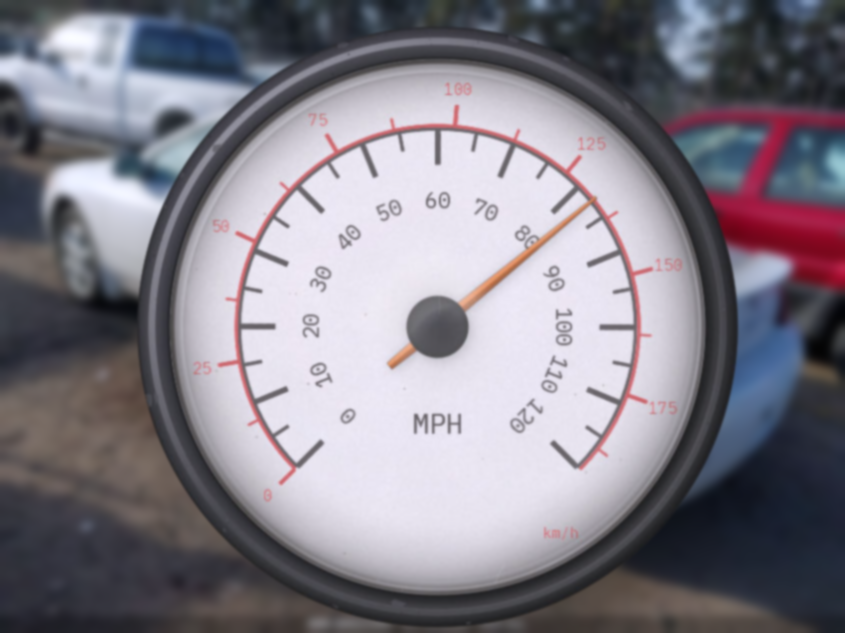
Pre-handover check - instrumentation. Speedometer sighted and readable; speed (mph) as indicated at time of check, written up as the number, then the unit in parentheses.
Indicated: 82.5 (mph)
